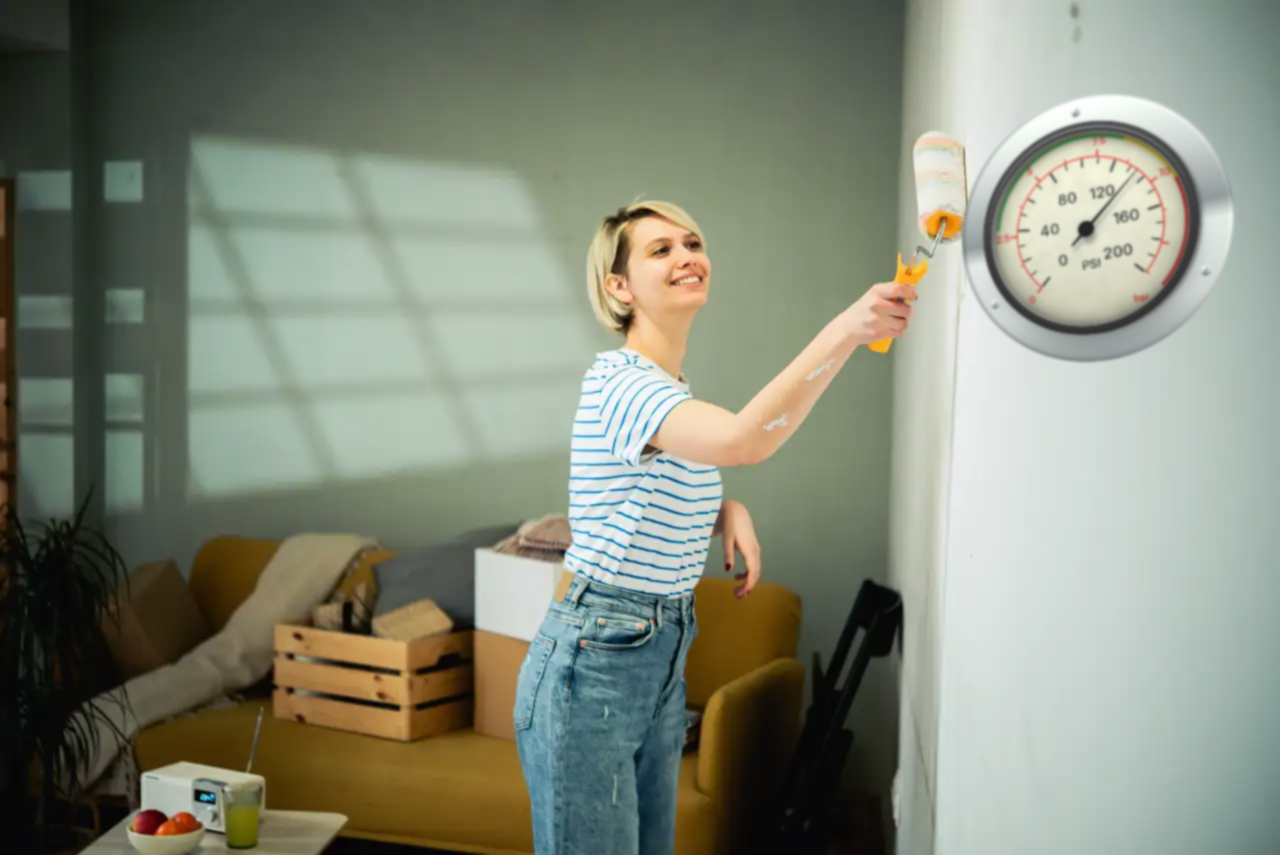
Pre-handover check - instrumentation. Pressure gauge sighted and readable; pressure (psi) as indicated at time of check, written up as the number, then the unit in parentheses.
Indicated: 135 (psi)
